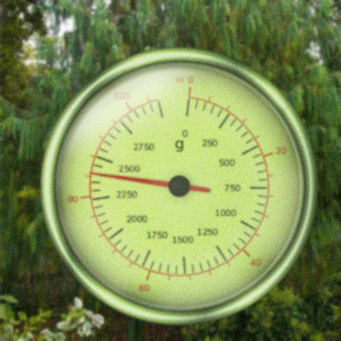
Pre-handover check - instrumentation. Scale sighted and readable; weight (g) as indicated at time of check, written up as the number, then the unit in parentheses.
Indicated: 2400 (g)
